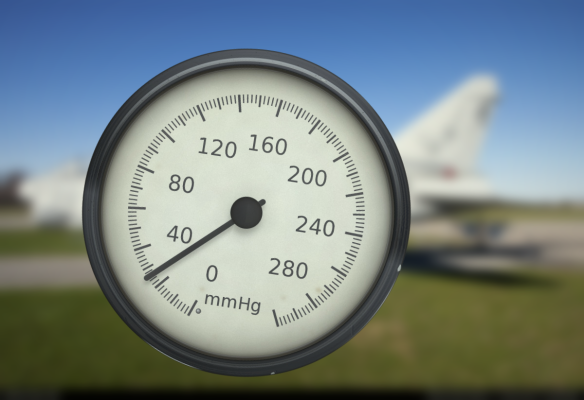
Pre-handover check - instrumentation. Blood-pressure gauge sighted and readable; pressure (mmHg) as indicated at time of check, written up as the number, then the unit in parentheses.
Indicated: 26 (mmHg)
